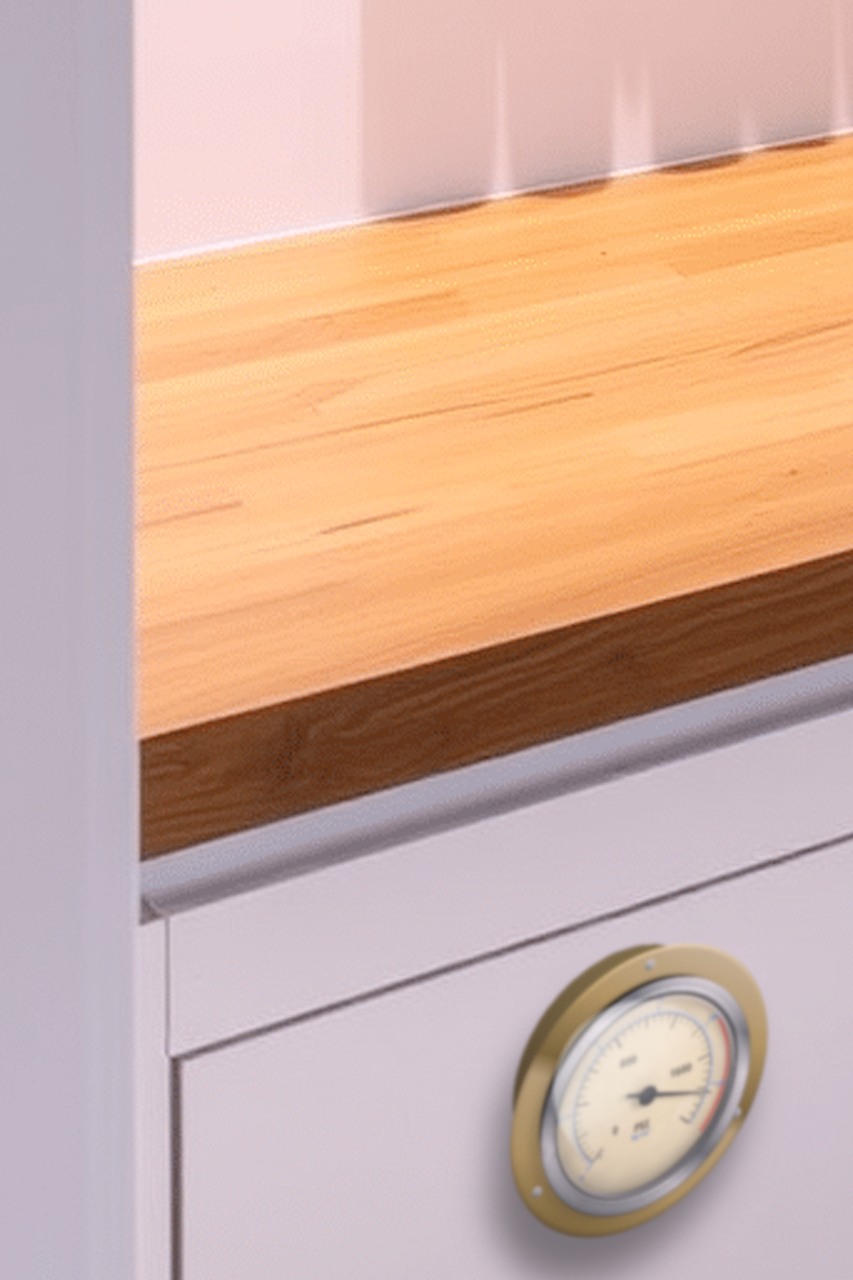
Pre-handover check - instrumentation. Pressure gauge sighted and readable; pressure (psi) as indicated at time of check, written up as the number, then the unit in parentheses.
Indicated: 1800 (psi)
